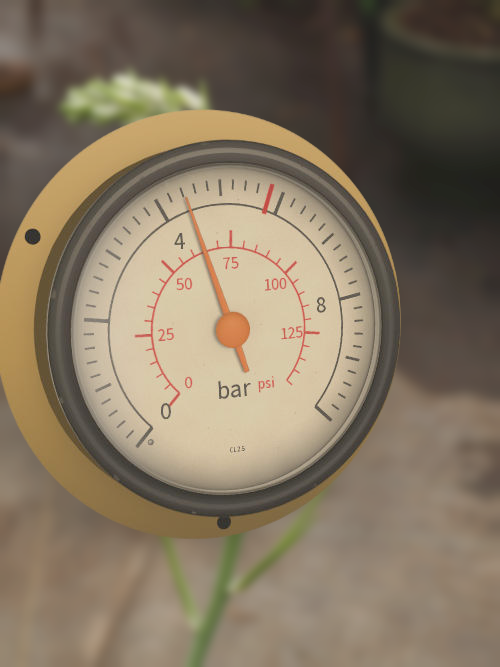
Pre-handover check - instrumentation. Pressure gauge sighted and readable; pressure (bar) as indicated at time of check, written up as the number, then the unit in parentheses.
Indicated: 4.4 (bar)
